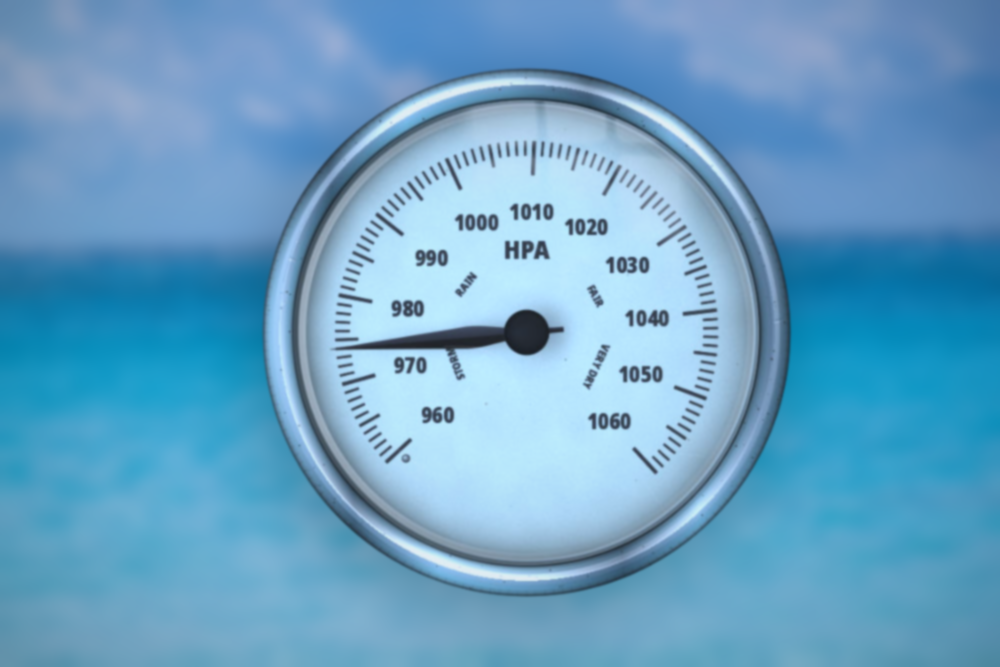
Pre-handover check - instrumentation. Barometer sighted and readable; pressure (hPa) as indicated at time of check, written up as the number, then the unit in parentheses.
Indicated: 974 (hPa)
